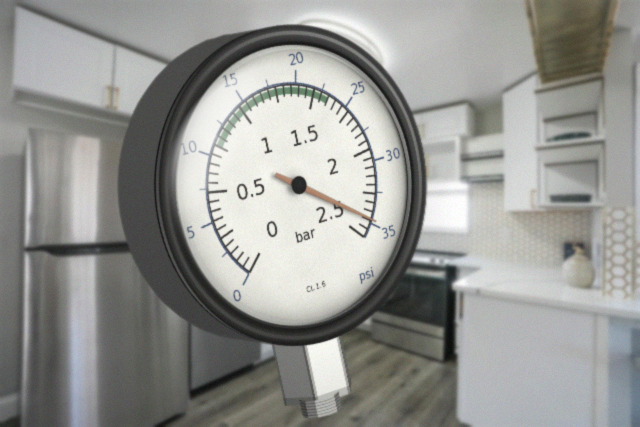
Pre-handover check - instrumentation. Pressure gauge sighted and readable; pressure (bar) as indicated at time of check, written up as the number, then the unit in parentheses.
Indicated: 2.4 (bar)
